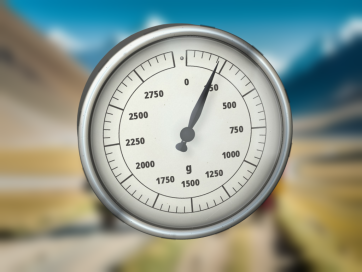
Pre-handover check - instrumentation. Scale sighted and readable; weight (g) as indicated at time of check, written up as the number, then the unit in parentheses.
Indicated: 200 (g)
